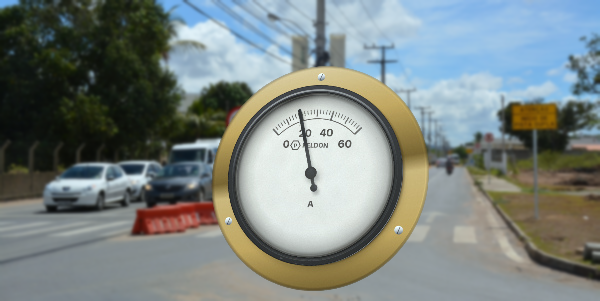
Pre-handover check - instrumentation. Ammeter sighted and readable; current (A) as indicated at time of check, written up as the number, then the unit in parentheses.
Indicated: 20 (A)
